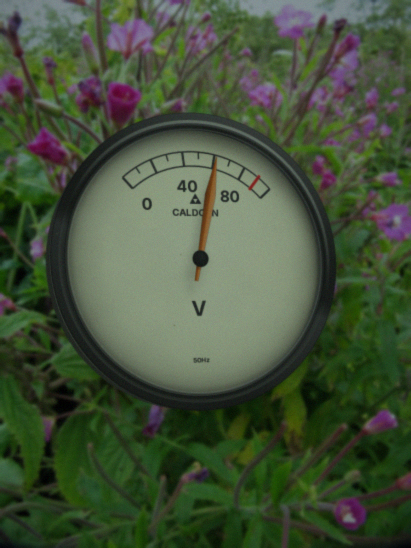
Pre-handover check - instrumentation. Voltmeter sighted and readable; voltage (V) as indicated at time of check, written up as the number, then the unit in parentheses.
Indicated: 60 (V)
